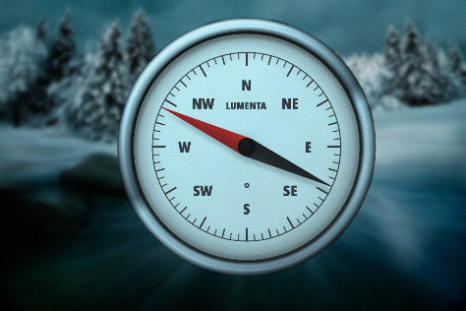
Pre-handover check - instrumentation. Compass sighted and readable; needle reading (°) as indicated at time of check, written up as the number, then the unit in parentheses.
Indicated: 295 (°)
